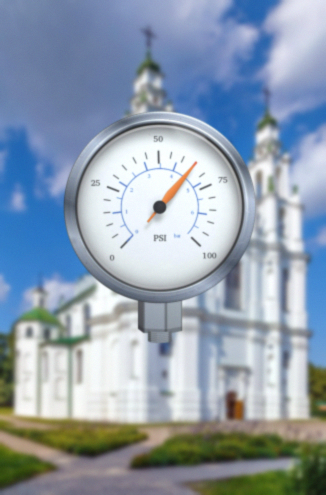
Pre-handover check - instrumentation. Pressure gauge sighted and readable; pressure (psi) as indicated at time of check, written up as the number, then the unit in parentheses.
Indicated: 65 (psi)
